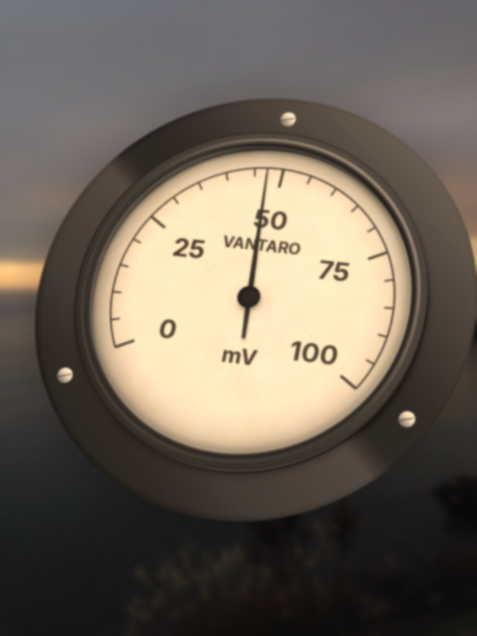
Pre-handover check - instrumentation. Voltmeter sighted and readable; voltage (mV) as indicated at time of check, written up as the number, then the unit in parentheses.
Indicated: 47.5 (mV)
